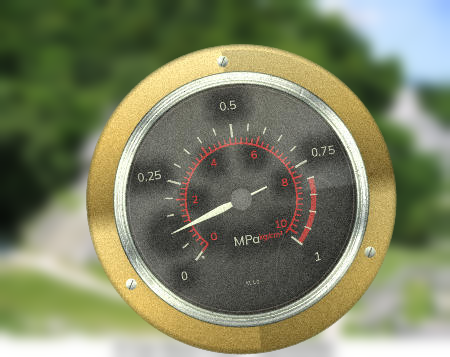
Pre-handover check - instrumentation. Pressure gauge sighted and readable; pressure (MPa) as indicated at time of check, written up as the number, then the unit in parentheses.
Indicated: 0.1 (MPa)
